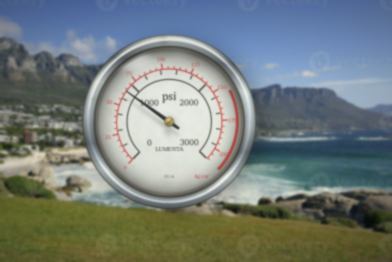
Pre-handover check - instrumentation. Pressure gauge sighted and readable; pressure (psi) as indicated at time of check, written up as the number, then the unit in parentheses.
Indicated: 900 (psi)
